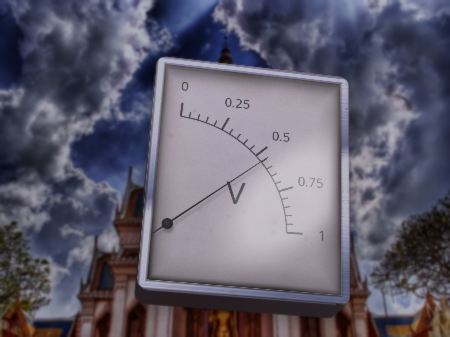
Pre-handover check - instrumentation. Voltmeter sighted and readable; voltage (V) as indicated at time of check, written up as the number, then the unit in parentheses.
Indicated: 0.55 (V)
